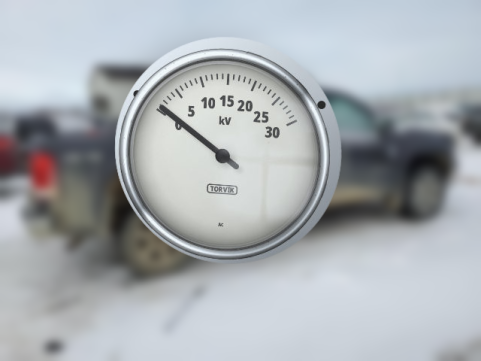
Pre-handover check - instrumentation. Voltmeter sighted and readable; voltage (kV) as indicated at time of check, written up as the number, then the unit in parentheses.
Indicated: 1 (kV)
